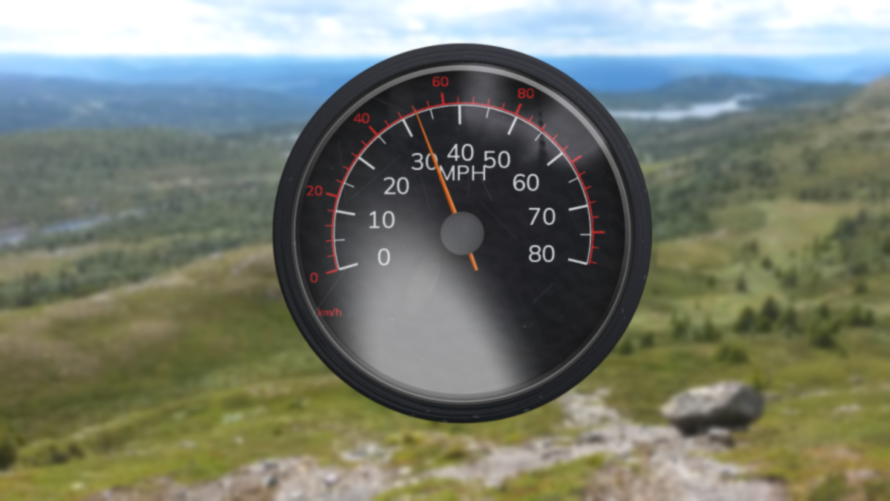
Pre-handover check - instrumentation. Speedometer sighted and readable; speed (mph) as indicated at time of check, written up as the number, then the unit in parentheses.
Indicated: 32.5 (mph)
